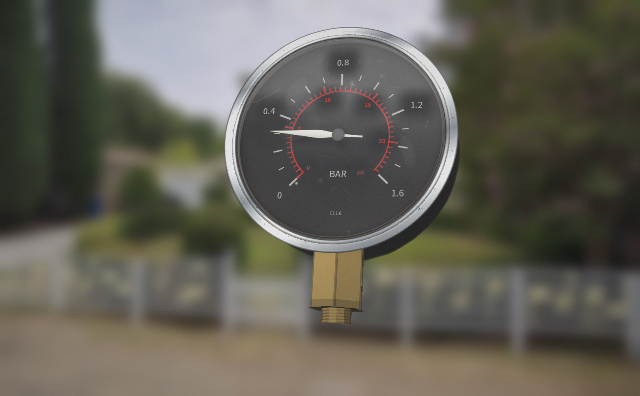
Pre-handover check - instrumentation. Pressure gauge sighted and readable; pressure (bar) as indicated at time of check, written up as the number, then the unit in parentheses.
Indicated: 0.3 (bar)
